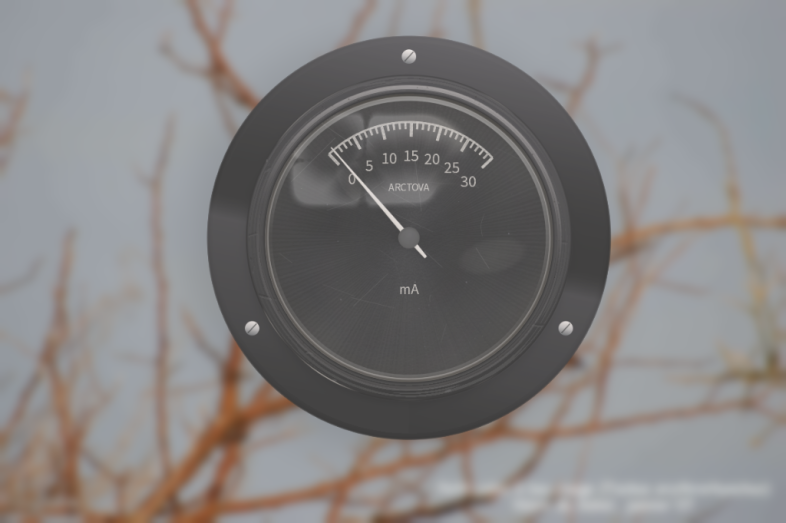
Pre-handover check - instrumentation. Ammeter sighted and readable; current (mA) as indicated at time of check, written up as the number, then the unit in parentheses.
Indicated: 1 (mA)
